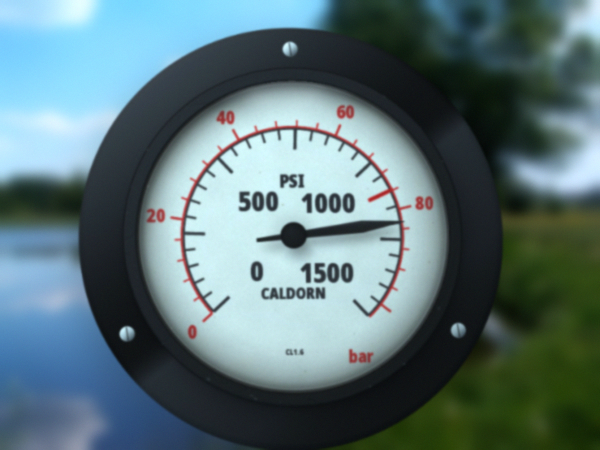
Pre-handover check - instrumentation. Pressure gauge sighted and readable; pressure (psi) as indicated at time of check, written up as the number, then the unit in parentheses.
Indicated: 1200 (psi)
